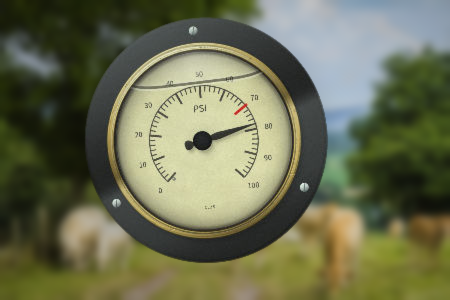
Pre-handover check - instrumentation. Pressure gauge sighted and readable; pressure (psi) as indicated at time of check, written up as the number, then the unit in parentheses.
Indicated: 78 (psi)
